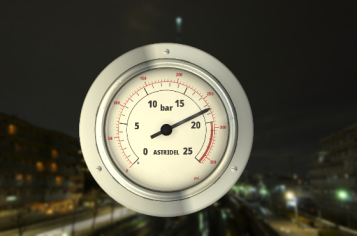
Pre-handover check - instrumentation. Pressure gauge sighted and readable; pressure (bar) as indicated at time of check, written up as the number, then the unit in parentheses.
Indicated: 18.5 (bar)
